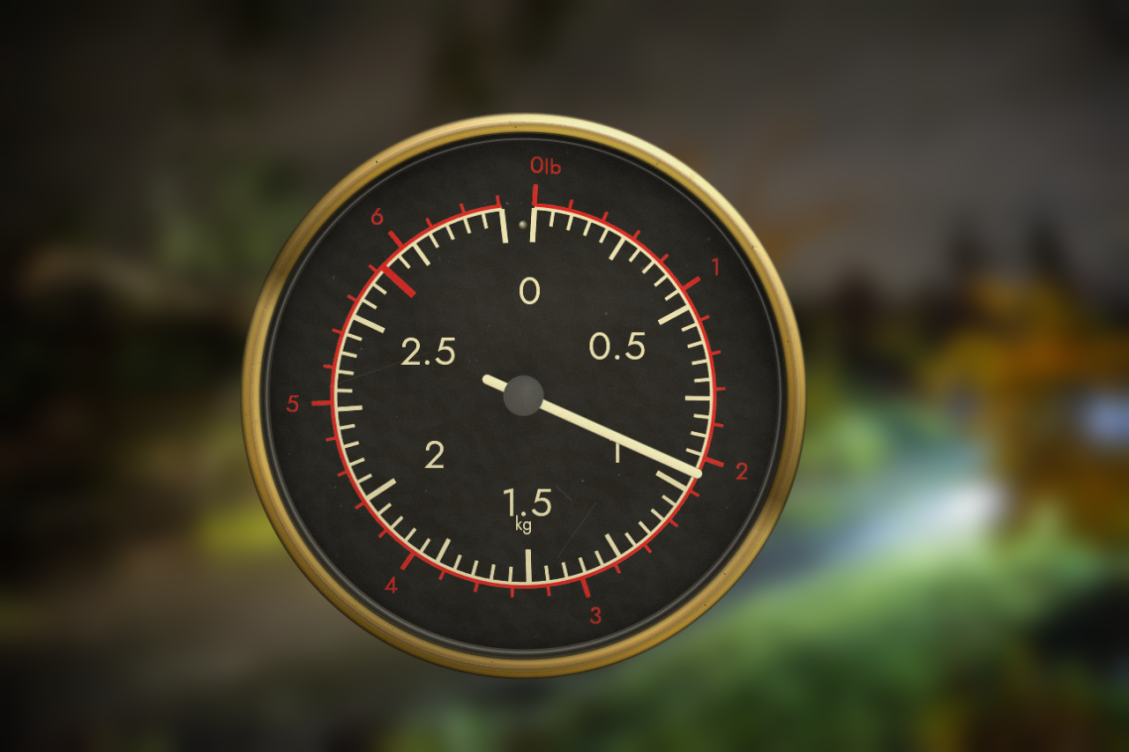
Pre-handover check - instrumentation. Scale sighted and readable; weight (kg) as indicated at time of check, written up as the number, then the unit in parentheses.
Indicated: 0.95 (kg)
